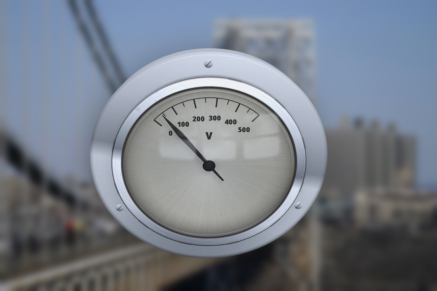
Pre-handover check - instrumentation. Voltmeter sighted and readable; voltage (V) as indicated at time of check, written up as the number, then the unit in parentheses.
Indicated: 50 (V)
